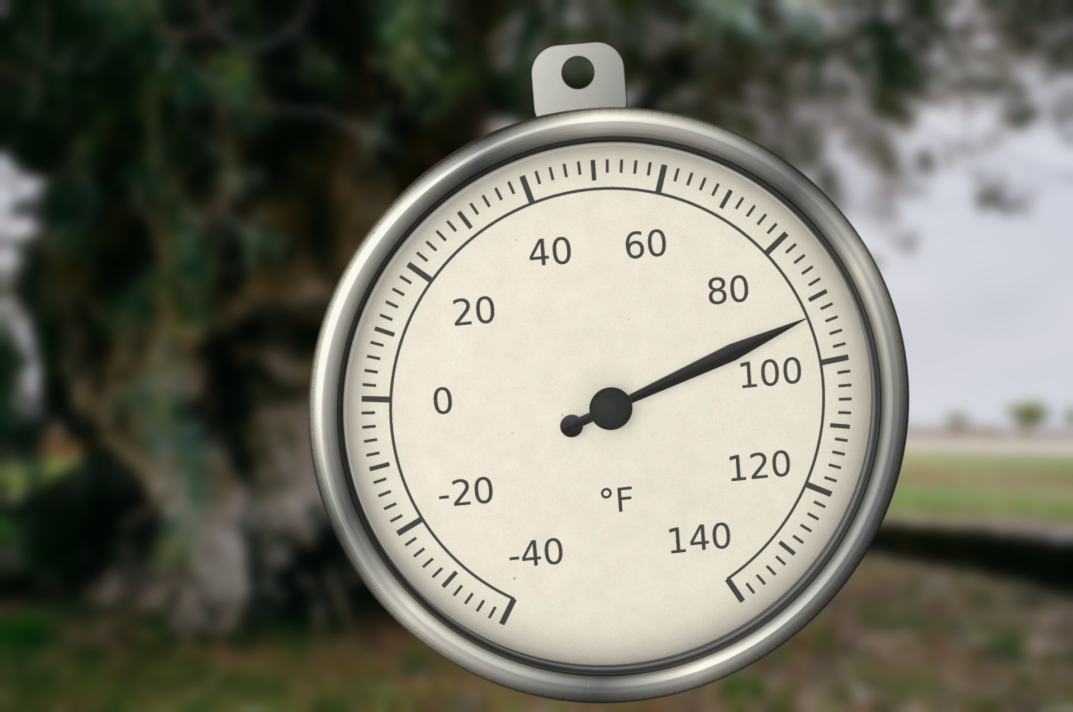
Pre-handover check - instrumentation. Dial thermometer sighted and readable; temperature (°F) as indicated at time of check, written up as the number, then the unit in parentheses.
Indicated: 92 (°F)
